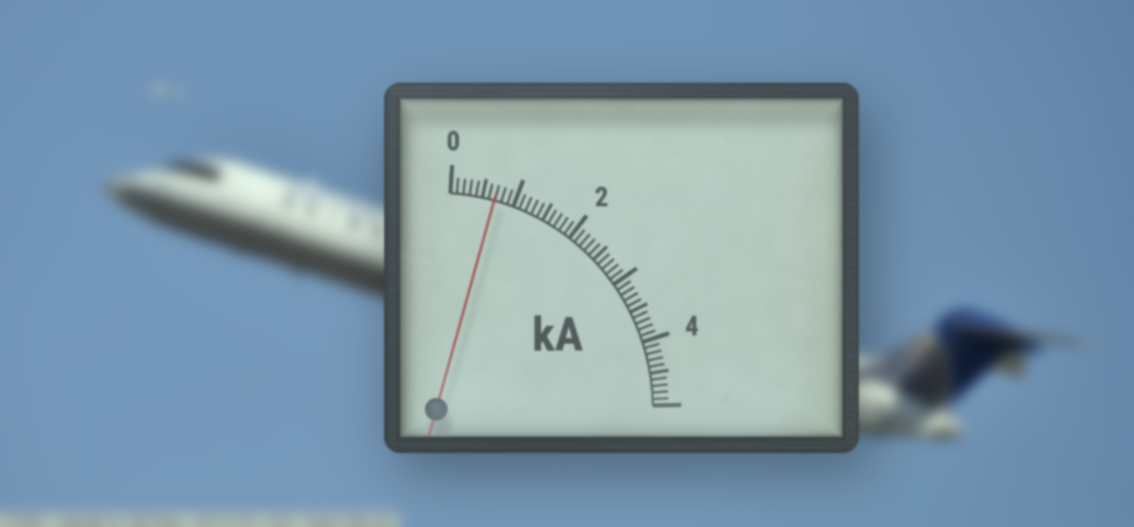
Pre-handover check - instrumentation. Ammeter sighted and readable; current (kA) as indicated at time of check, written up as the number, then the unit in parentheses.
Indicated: 0.7 (kA)
